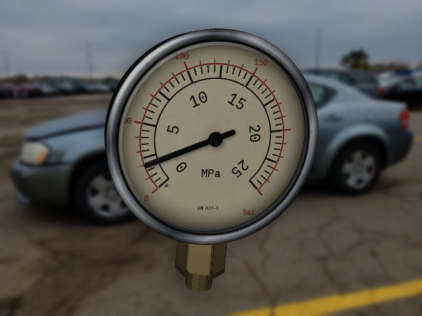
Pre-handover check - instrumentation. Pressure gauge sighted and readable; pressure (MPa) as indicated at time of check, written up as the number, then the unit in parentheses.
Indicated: 2 (MPa)
